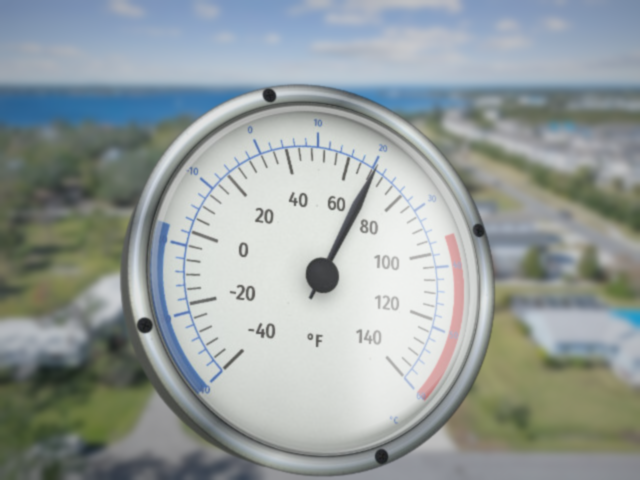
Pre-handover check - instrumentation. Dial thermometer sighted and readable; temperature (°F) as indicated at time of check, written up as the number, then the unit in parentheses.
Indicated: 68 (°F)
